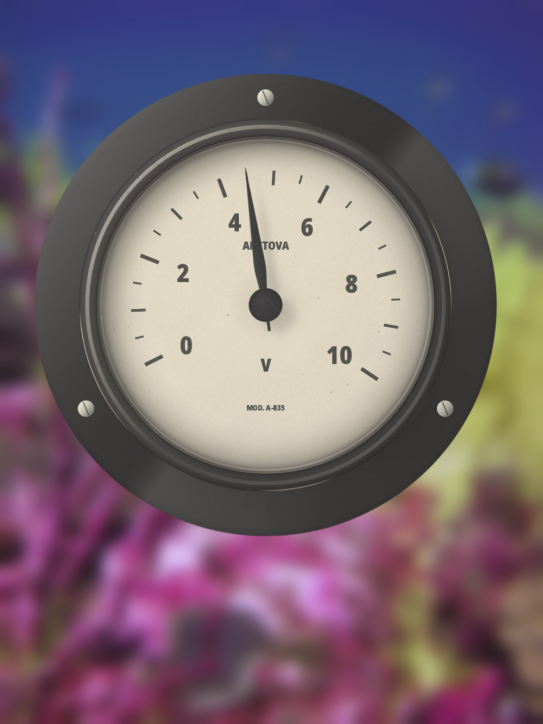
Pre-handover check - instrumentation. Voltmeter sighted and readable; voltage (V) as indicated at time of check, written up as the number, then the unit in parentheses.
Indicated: 4.5 (V)
